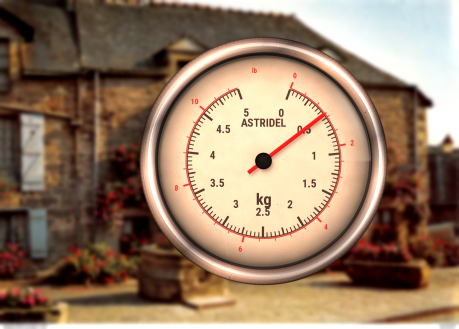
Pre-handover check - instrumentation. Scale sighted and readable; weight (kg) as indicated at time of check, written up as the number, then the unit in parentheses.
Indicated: 0.5 (kg)
